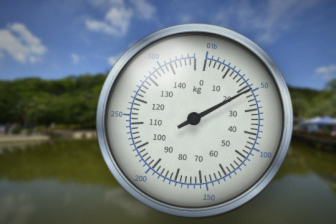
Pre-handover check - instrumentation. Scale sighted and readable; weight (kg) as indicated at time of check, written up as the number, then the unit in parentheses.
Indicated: 22 (kg)
